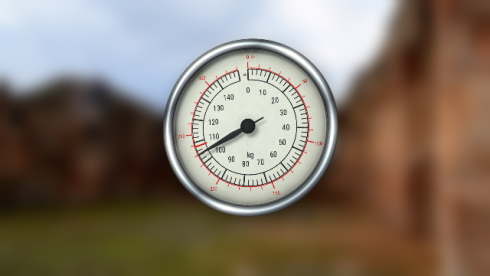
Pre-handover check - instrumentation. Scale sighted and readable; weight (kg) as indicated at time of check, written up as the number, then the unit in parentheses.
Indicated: 104 (kg)
